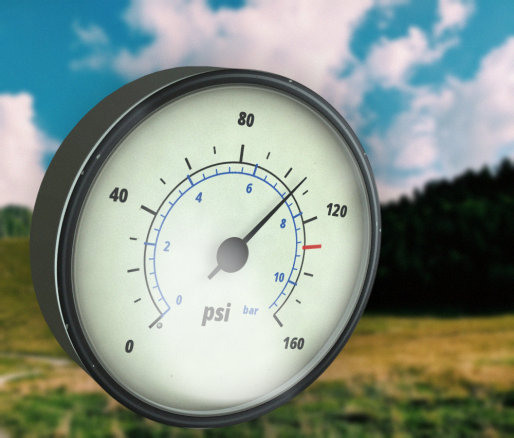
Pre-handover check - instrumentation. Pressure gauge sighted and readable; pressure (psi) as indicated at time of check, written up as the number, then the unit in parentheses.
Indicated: 105 (psi)
